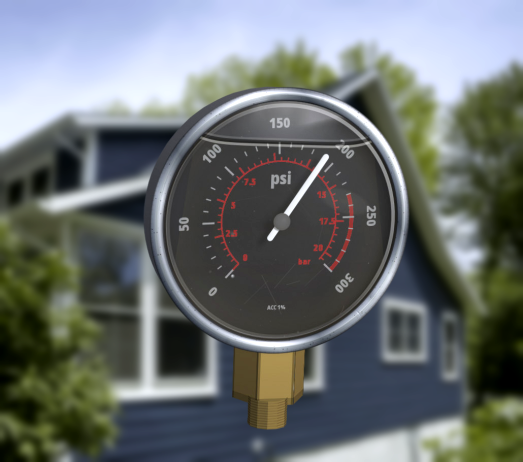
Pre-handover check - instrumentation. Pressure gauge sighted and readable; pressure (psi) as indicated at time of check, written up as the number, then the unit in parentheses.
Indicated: 190 (psi)
